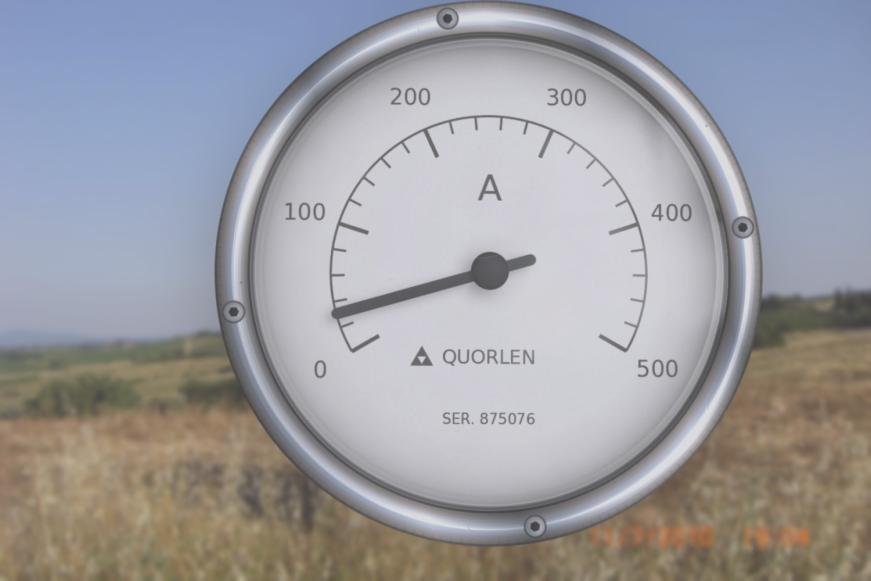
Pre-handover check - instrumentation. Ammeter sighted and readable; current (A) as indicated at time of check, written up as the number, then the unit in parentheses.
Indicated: 30 (A)
